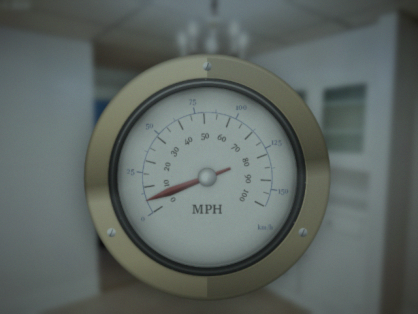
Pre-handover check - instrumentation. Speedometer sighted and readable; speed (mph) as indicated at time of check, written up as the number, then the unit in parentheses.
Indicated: 5 (mph)
